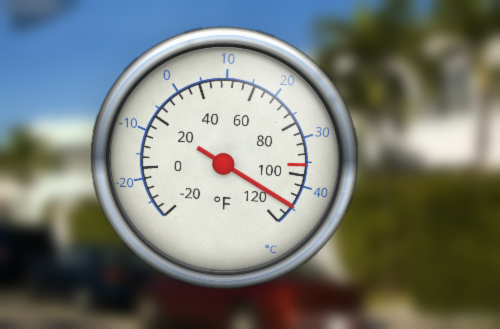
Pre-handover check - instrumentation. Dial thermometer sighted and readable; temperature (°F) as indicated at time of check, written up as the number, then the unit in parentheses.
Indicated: 112 (°F)
